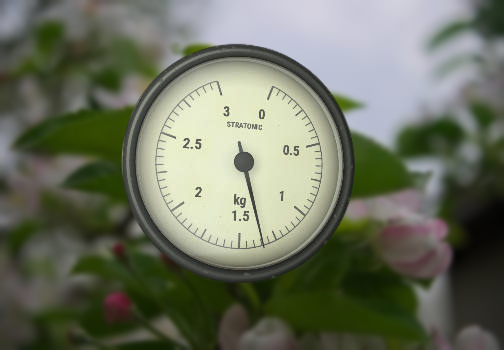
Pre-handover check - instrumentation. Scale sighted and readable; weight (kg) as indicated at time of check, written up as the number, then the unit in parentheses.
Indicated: 1.35 (kg)
